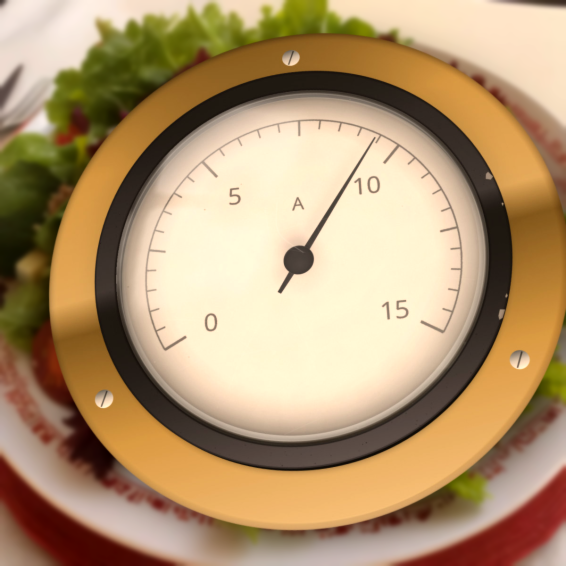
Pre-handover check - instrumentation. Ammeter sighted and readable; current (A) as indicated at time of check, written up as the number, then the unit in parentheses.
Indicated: 9.5 (A)
